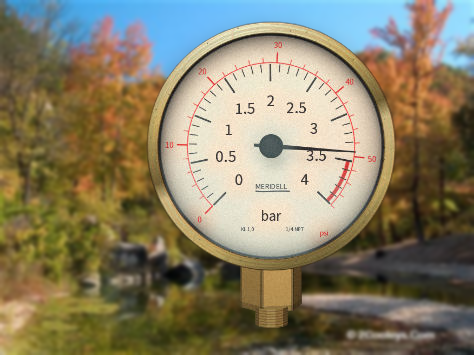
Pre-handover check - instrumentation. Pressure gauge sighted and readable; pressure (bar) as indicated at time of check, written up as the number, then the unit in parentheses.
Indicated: 3.4 (bar)
